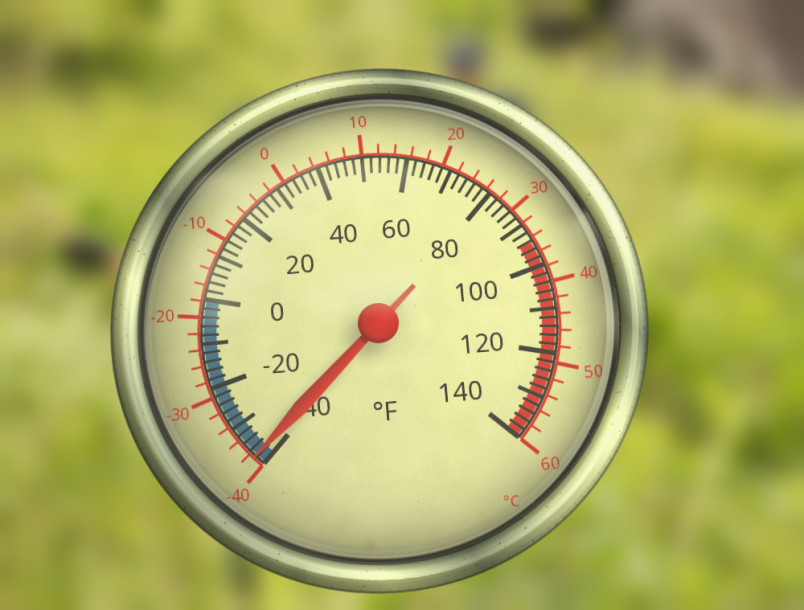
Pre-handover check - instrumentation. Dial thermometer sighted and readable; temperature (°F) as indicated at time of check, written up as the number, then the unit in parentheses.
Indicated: -38 (°F)
